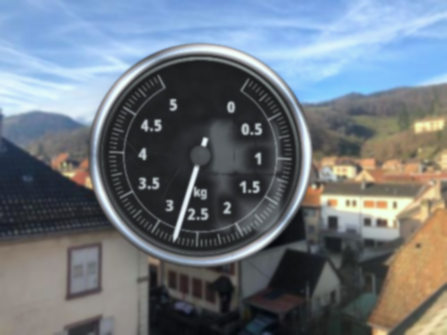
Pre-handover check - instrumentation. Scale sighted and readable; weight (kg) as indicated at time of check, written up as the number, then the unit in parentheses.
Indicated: 2.75 (kg)
